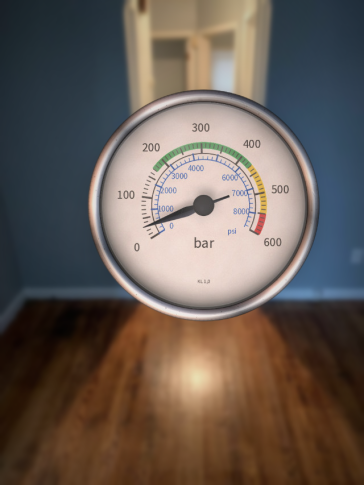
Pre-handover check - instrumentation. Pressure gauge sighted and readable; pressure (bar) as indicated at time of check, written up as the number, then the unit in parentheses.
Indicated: 30 (bar)
